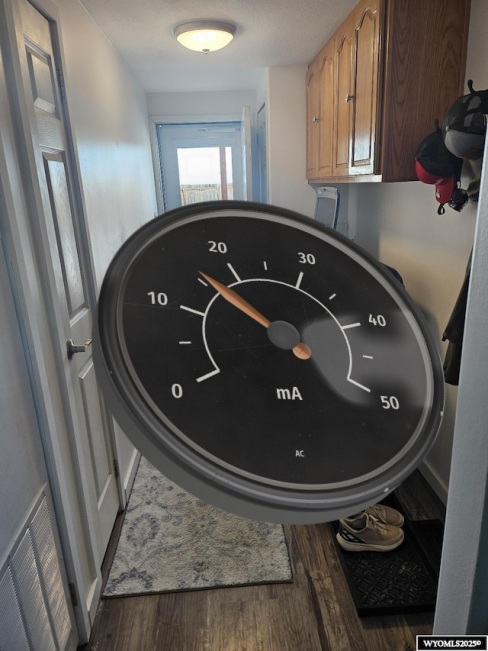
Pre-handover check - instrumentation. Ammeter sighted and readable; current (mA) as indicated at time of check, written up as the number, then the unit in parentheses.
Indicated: 15 (mA)
